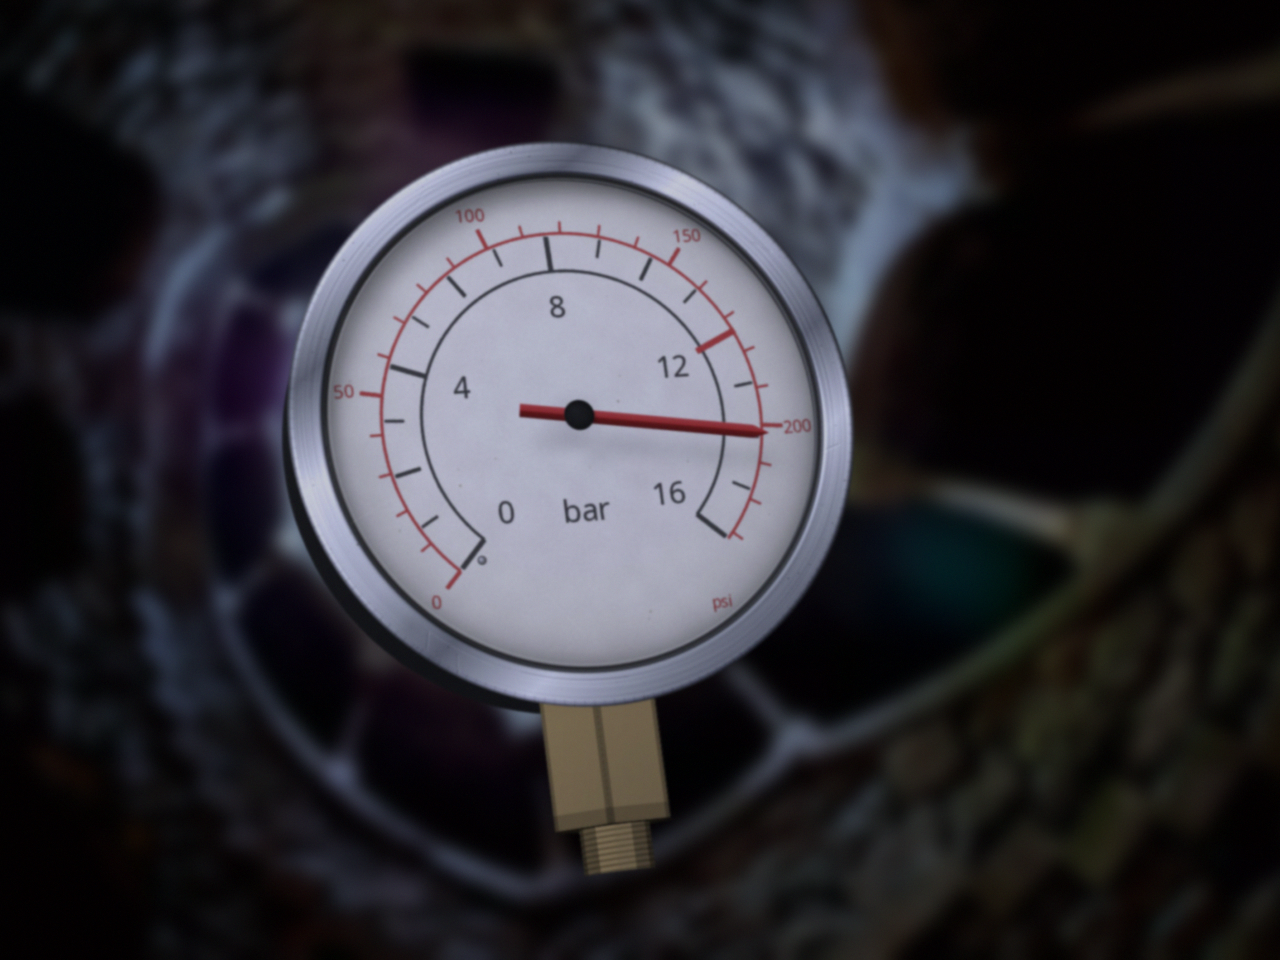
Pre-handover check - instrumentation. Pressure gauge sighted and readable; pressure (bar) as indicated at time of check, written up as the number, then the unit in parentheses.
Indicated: 14 (bar)
